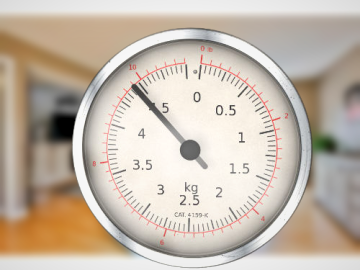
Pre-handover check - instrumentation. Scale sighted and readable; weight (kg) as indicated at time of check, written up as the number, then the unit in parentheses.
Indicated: 4.45 (kg)
